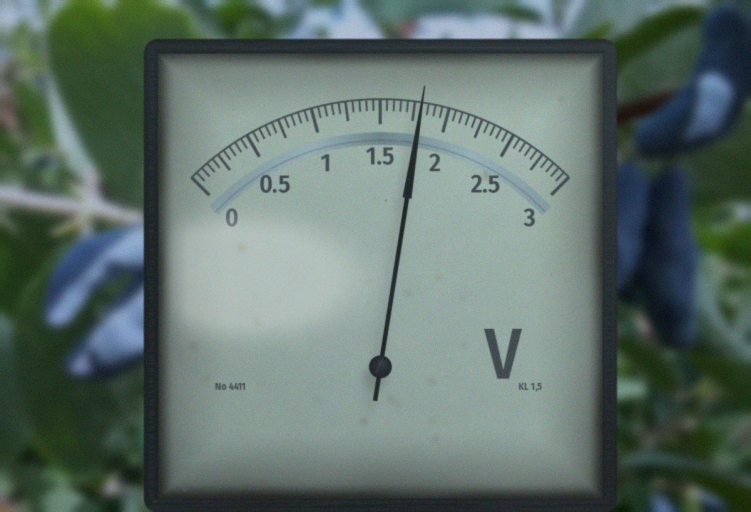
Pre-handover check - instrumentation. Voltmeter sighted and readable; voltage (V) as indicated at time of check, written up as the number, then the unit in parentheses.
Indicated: 1.8 (V)
